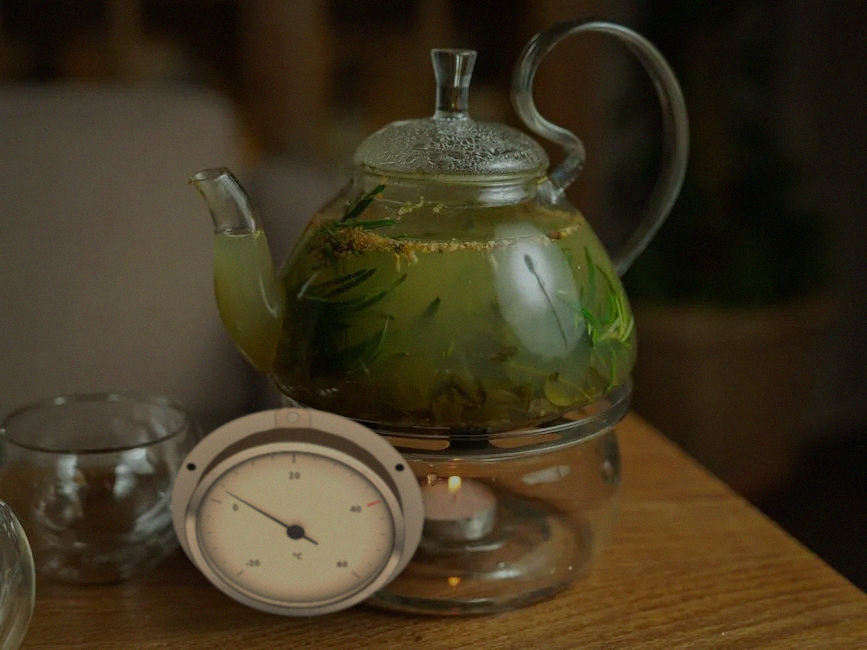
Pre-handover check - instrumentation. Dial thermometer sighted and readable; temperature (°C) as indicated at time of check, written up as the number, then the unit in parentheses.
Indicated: 4 (°C)
